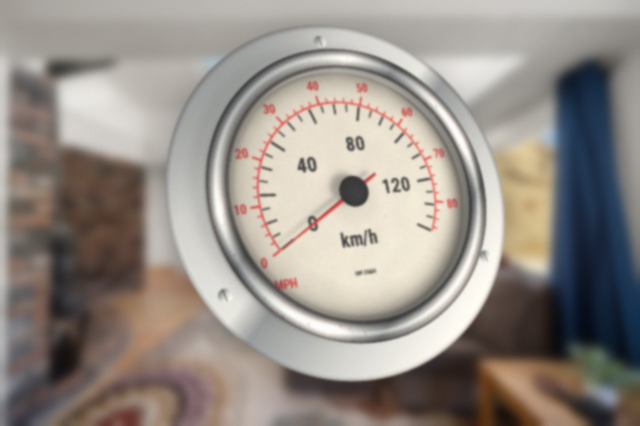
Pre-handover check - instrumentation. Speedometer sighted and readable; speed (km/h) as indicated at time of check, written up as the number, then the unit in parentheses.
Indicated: 0 (km/h)
